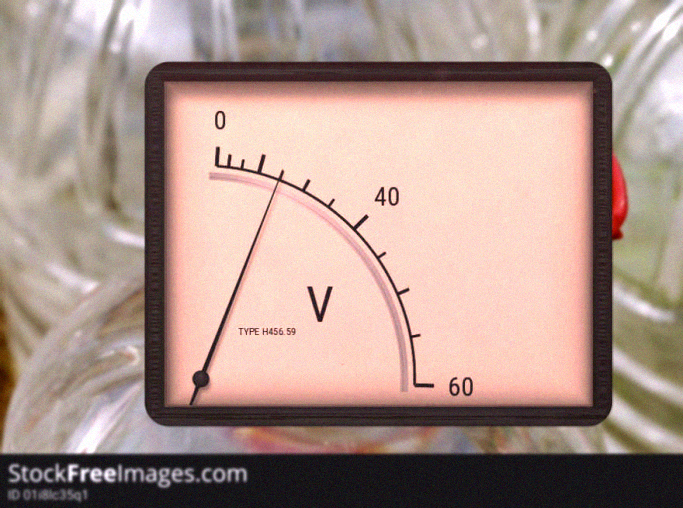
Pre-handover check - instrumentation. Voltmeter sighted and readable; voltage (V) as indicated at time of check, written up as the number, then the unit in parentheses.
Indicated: 25 (V)
